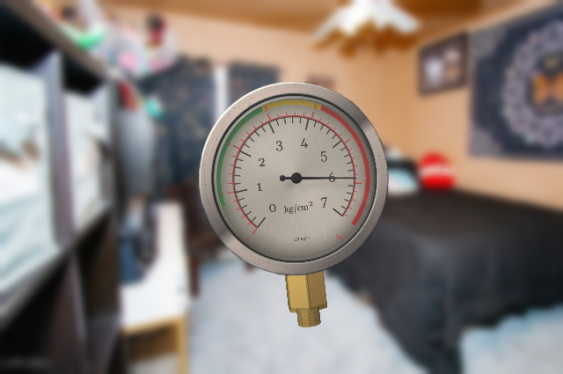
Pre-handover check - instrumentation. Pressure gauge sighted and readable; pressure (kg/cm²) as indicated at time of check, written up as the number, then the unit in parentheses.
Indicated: 6 (kg/cm²)
